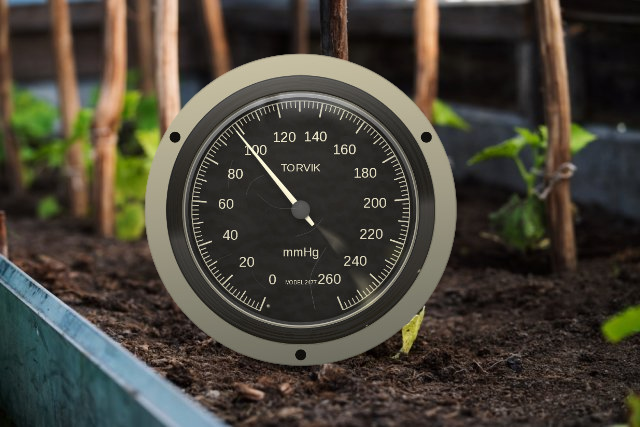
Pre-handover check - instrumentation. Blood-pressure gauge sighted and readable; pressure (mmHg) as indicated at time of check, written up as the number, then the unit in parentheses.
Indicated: 98 (mmHg)
